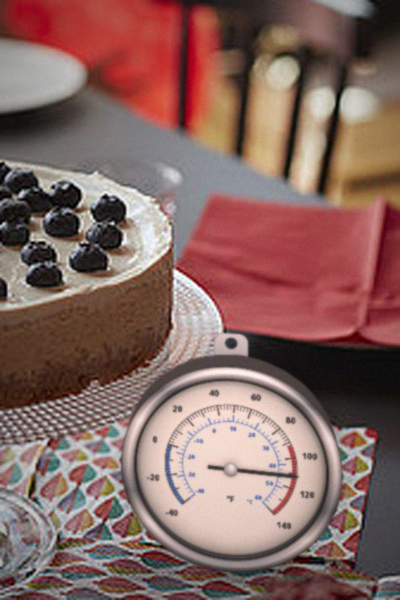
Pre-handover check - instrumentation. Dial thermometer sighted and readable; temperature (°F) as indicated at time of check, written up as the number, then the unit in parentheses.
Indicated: 110 (°F)
